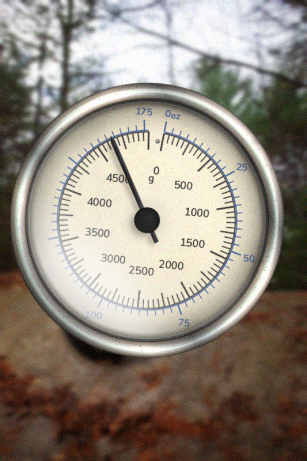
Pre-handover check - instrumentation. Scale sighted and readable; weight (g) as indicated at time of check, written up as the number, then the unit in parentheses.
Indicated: 4650 (g)
